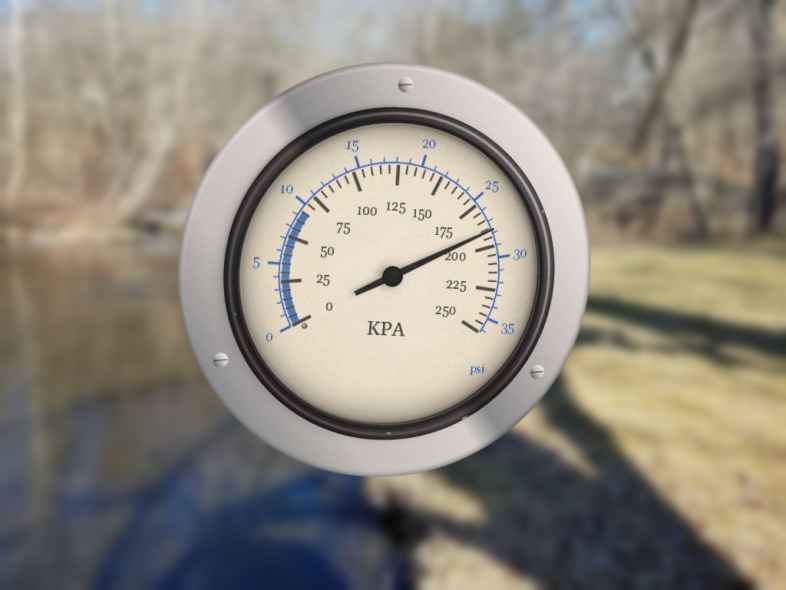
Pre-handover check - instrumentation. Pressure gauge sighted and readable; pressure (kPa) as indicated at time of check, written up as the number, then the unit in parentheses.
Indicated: 190 (kPa)
